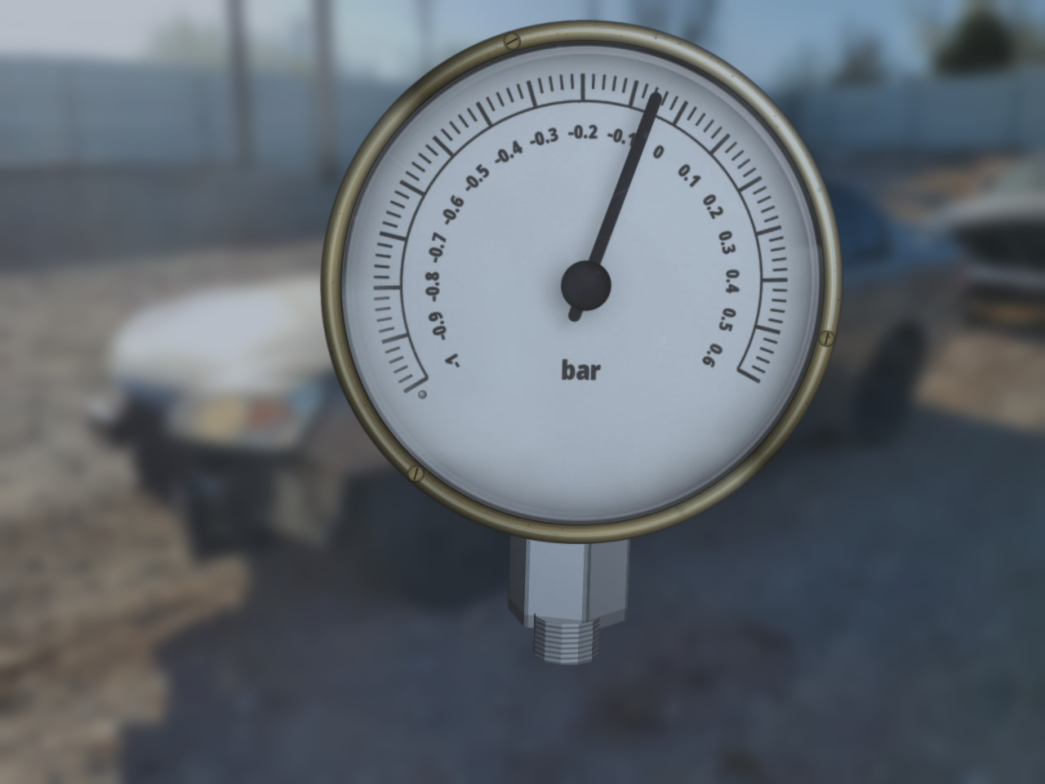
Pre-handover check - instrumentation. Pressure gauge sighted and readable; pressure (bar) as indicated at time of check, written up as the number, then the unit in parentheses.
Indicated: -0.06 (bar)
